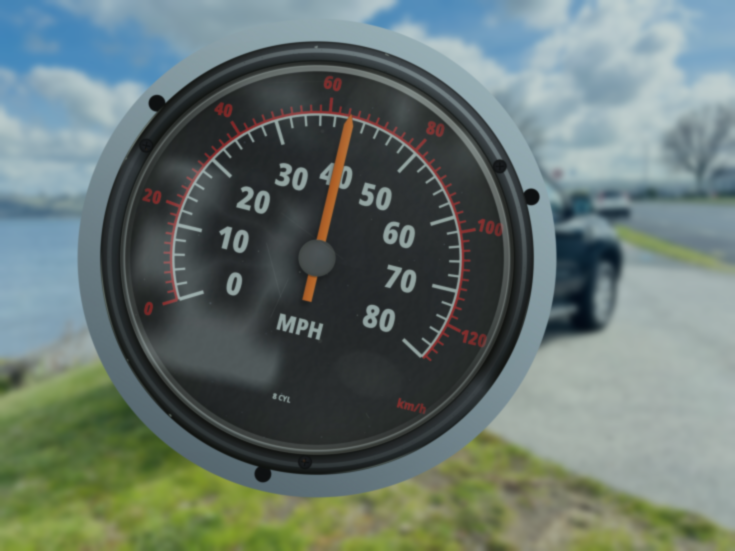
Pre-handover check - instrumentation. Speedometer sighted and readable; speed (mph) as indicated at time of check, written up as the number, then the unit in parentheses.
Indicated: 40 (mph)
